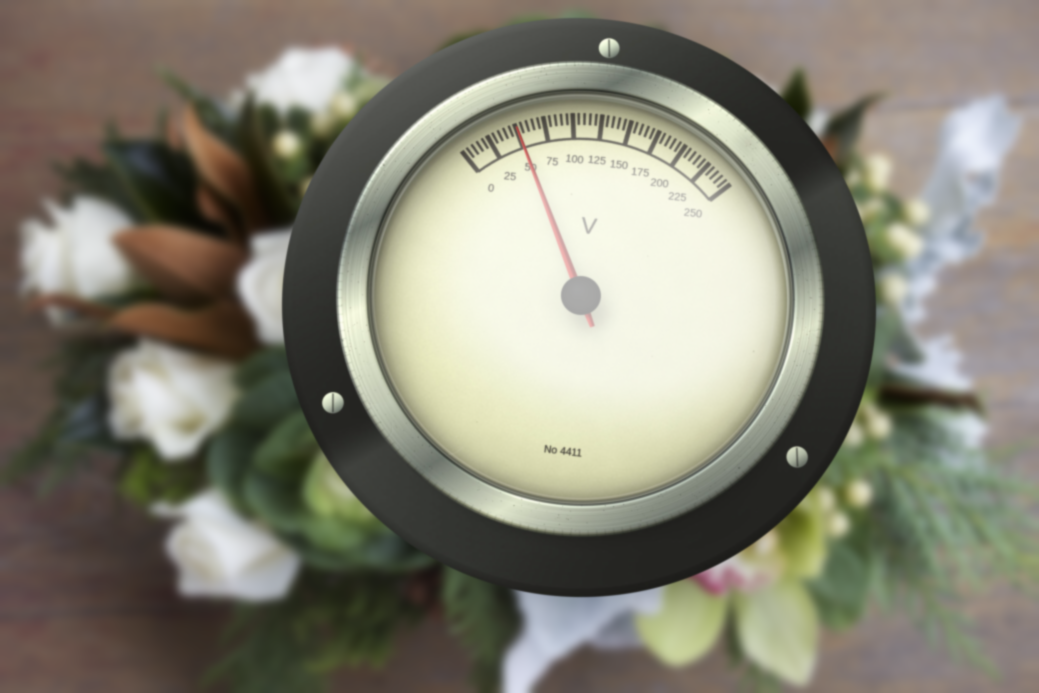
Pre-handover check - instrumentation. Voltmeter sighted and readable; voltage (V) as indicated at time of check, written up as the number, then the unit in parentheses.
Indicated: 50 (V)
